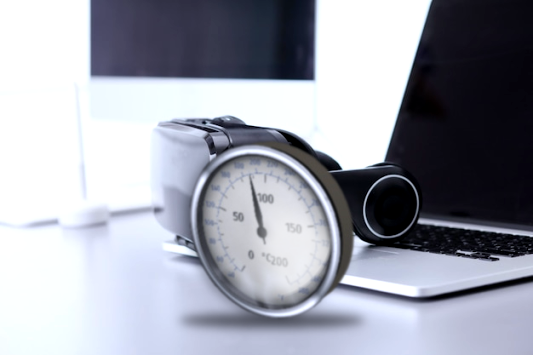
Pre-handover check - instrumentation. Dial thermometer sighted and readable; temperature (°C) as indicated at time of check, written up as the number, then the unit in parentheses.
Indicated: 90 (°C)
